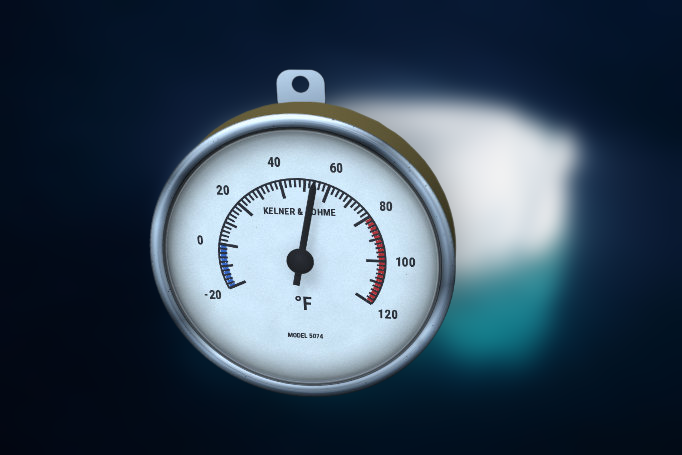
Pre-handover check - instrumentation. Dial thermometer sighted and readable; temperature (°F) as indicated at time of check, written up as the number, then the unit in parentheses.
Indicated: 54 (°F)
